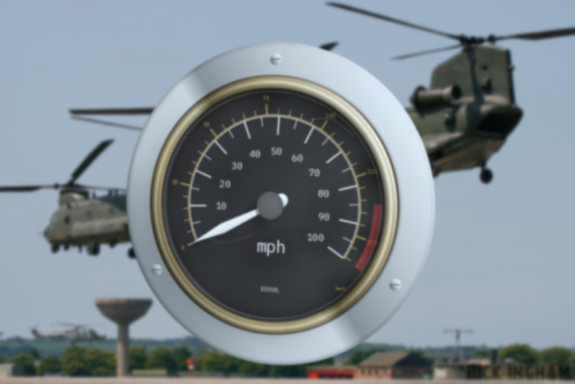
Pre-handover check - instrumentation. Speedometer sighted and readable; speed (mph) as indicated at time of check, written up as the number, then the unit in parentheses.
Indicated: 0 (mph)
